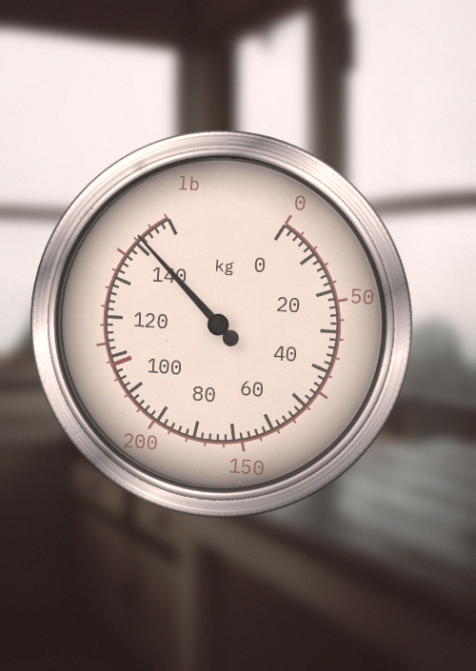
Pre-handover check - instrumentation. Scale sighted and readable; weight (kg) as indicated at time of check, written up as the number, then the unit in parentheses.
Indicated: 142 (kg)
